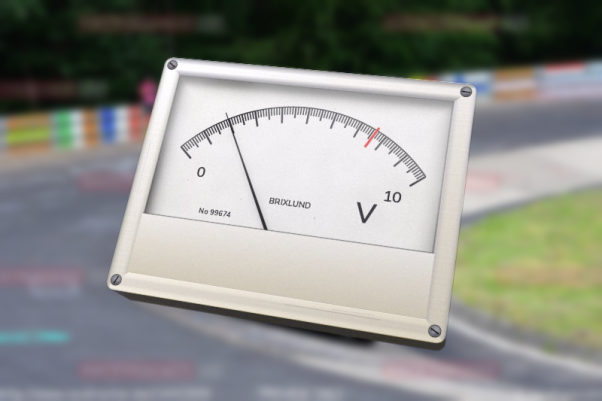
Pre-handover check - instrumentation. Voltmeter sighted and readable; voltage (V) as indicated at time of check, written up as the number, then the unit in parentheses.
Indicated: 2 (V)
